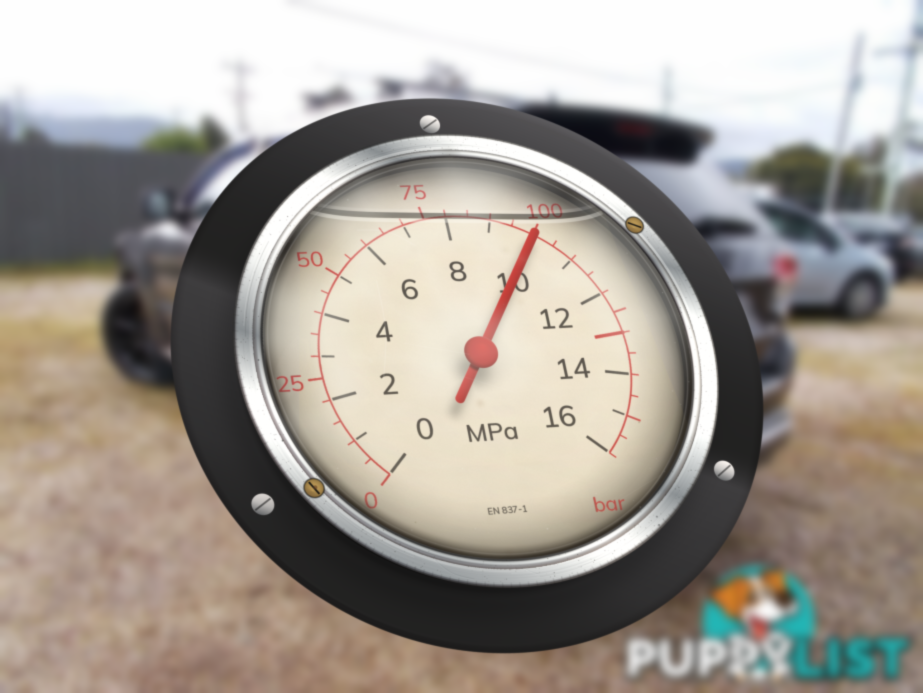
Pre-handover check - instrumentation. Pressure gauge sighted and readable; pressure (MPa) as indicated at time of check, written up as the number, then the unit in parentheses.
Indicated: 10 (MPa)
